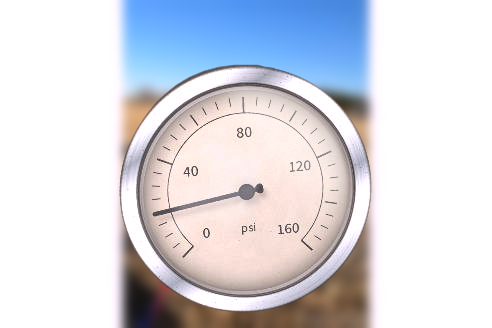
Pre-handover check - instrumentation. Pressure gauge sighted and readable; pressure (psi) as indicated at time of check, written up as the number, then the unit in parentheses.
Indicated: 20 (psi)
